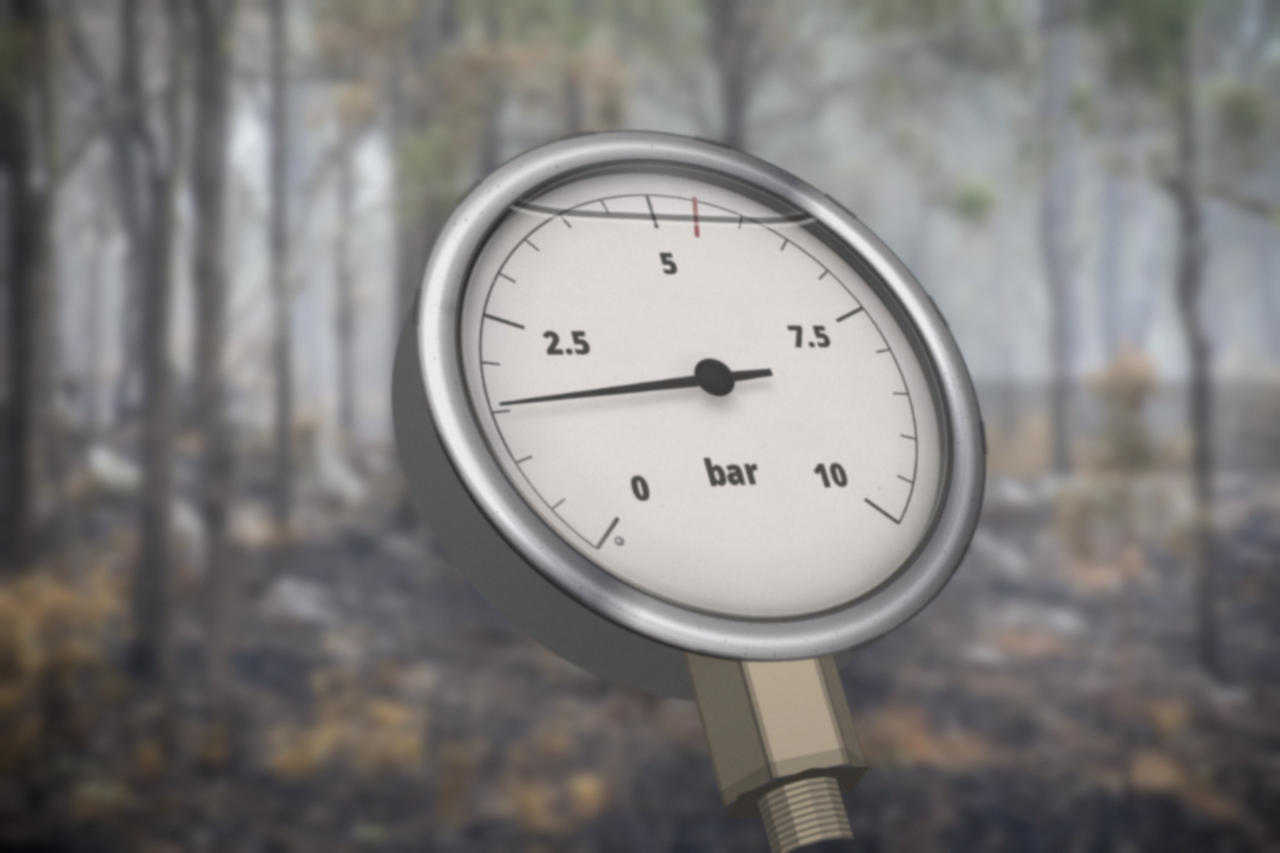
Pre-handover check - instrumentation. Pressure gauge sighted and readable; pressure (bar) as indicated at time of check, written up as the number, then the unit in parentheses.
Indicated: 1.5 (bar)
